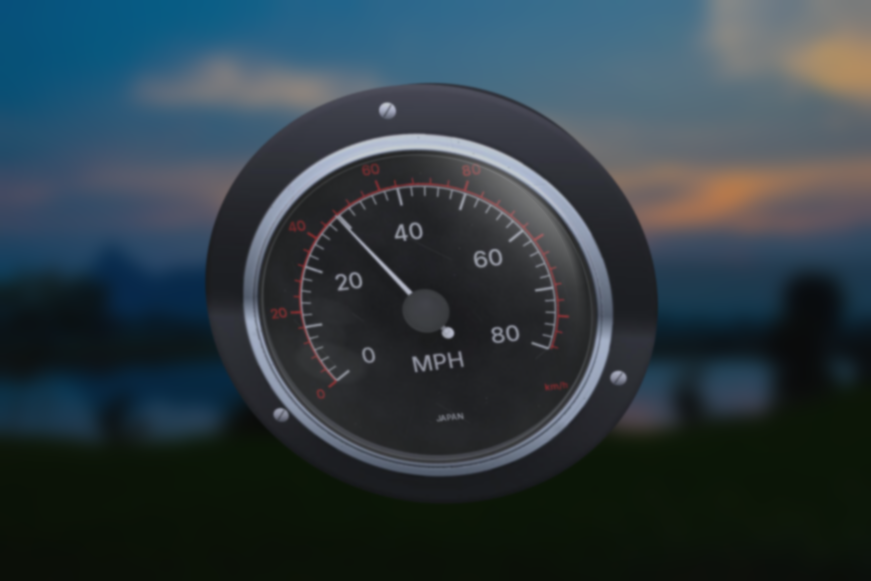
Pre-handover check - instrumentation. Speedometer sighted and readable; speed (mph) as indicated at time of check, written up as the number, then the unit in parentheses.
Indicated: 30 (mph)
